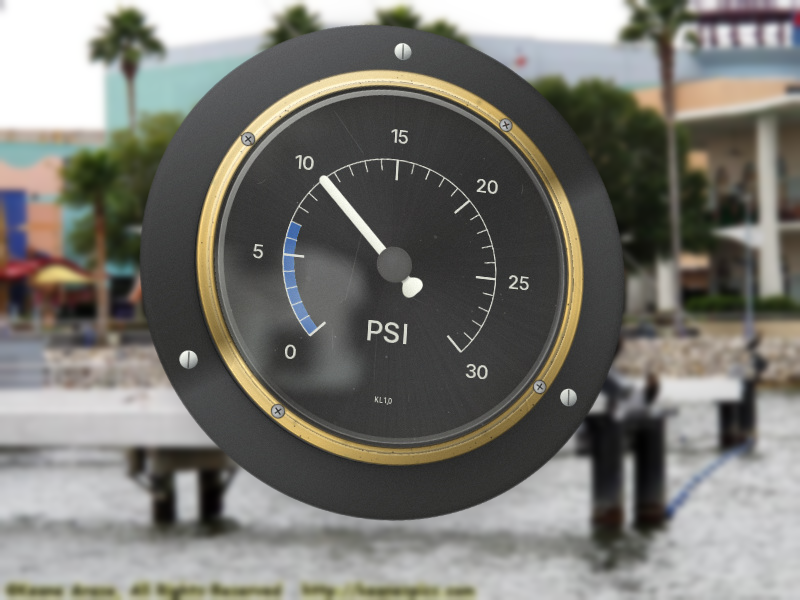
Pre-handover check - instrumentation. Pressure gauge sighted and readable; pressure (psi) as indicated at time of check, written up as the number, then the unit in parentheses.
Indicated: 10 (psi)
